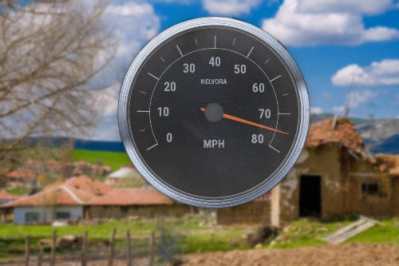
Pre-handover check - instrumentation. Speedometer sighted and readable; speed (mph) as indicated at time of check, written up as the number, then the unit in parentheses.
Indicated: 75 (mph)
